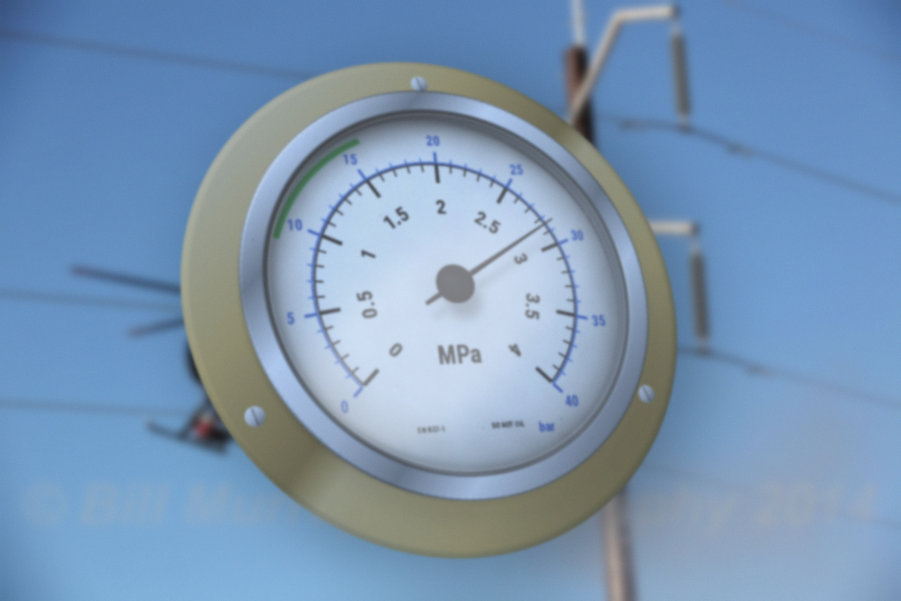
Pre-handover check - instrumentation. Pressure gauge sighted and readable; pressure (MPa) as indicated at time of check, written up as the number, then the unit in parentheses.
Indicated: 2.85 (MPa)
